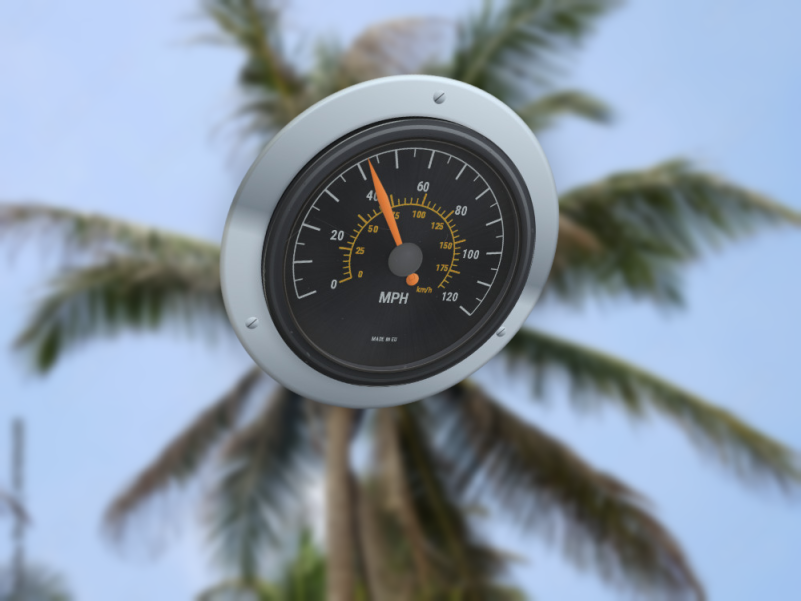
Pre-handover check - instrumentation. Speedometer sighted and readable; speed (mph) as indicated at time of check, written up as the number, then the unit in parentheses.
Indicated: 42.5 (mph)
